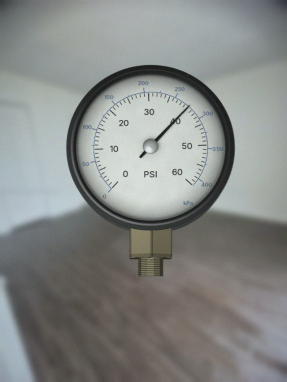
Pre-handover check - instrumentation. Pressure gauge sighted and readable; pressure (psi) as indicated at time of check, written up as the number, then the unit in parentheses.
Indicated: 40 (psi)
